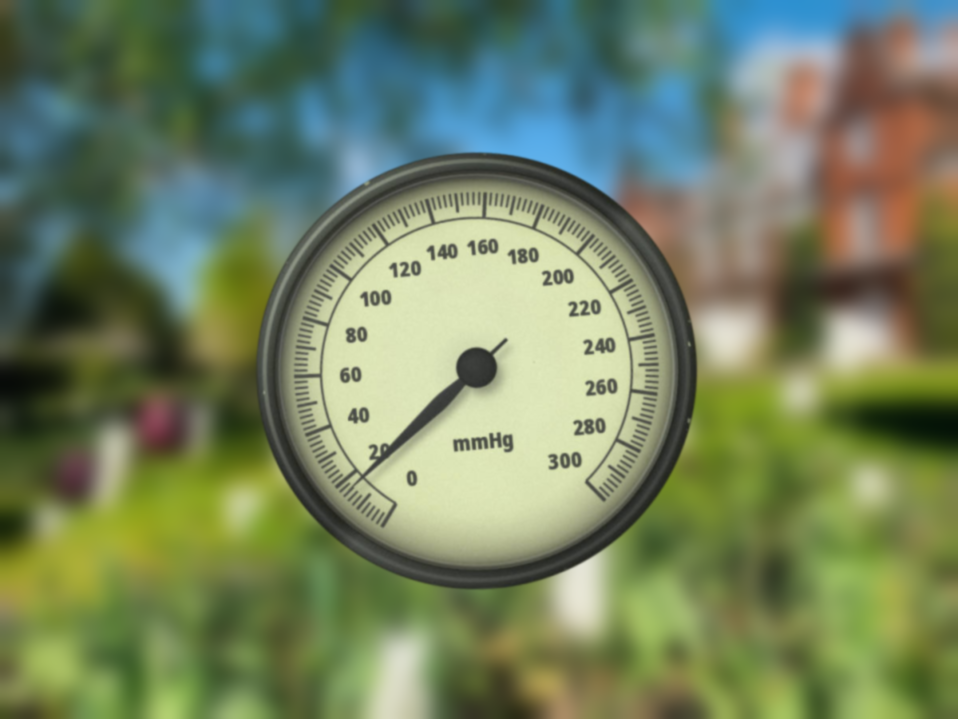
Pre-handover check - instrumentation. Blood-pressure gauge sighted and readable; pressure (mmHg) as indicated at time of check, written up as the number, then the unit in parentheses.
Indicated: 16 (mmHg)
